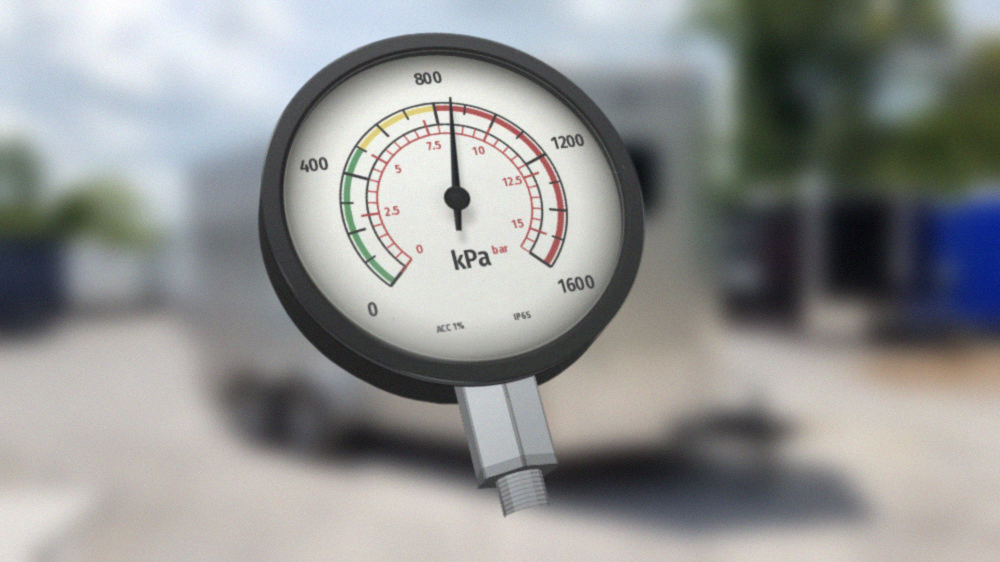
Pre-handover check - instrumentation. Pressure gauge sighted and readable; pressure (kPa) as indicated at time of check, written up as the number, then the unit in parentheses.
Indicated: 850 (kPa)
